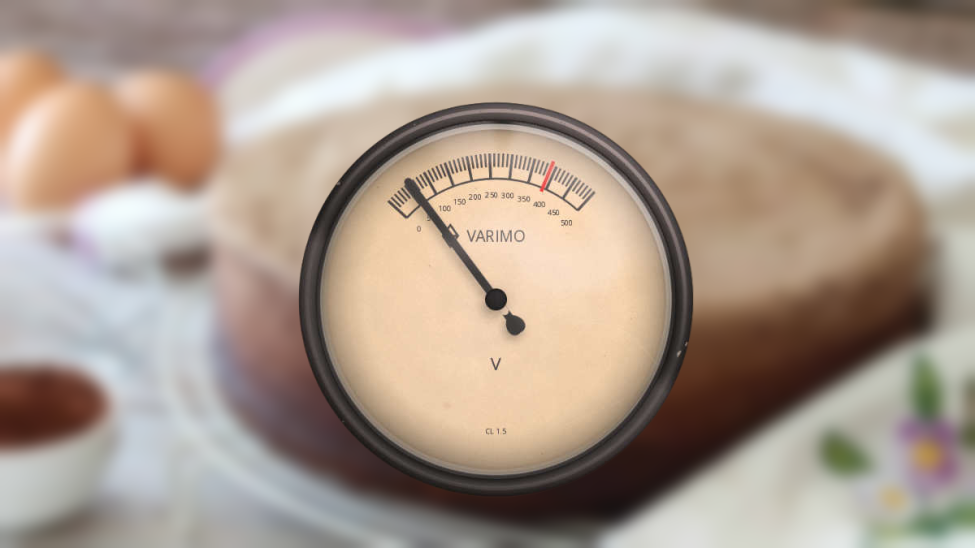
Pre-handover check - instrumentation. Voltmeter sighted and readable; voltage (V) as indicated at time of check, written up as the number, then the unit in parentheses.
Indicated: 60 (V)
